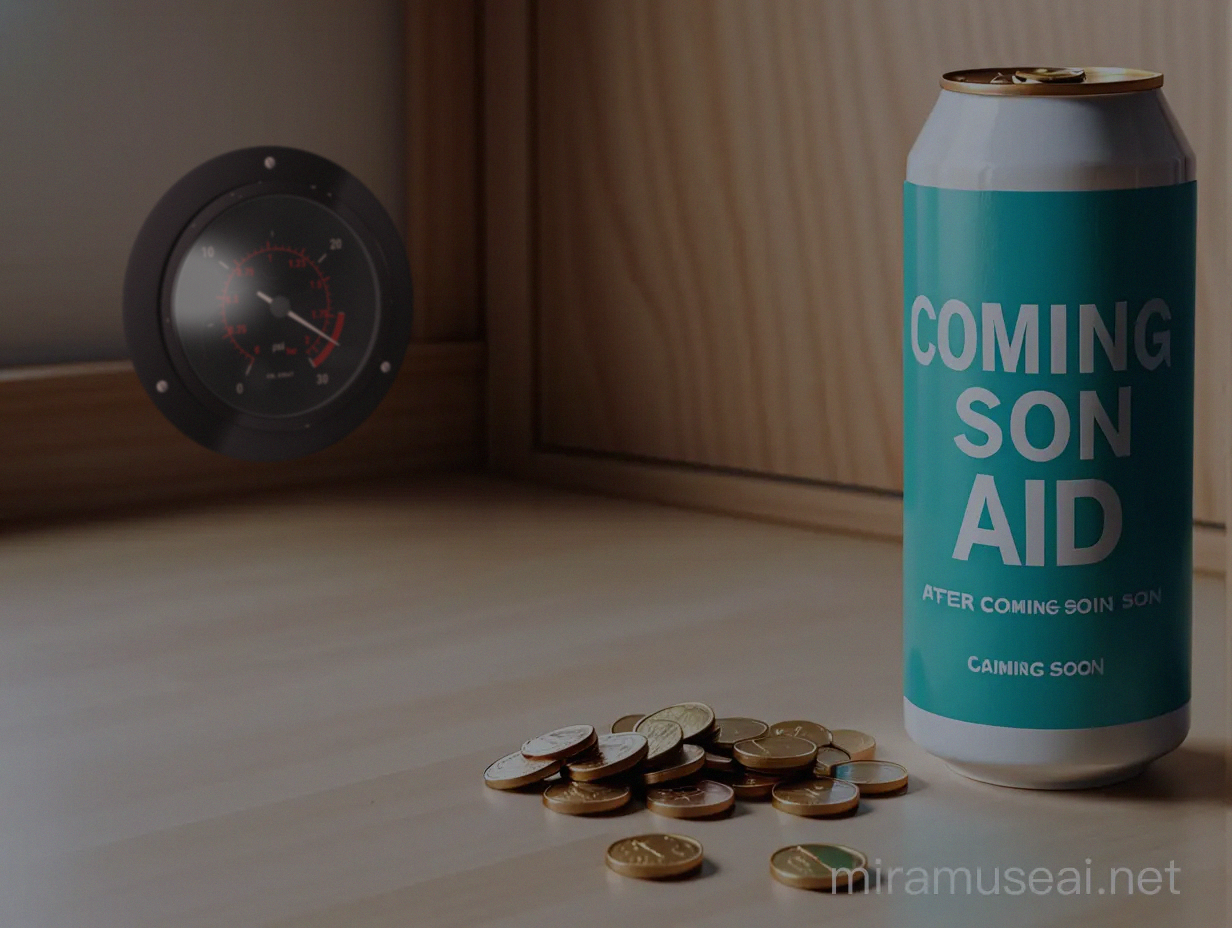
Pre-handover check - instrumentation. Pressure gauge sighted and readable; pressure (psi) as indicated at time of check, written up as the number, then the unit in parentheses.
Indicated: 27.5 (psi)
